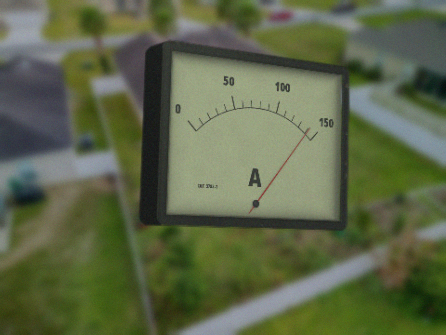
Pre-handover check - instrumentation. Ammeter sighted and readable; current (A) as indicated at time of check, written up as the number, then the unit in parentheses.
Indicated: 140 (A)
